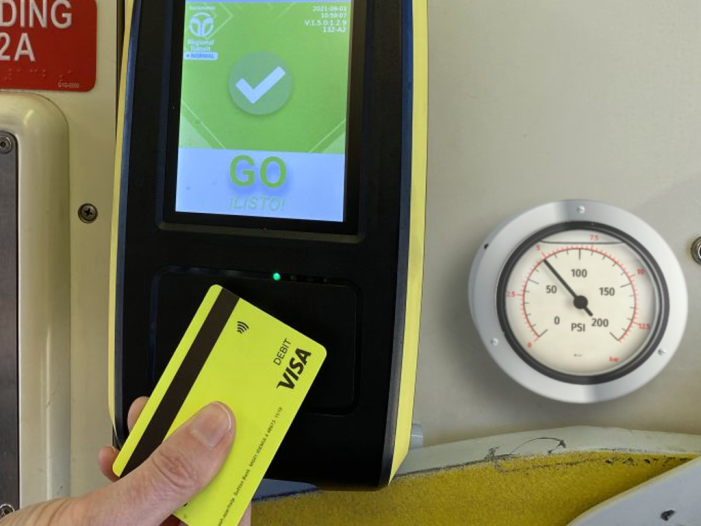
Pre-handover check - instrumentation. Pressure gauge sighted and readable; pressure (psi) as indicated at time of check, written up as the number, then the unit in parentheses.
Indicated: 70 (psi)
